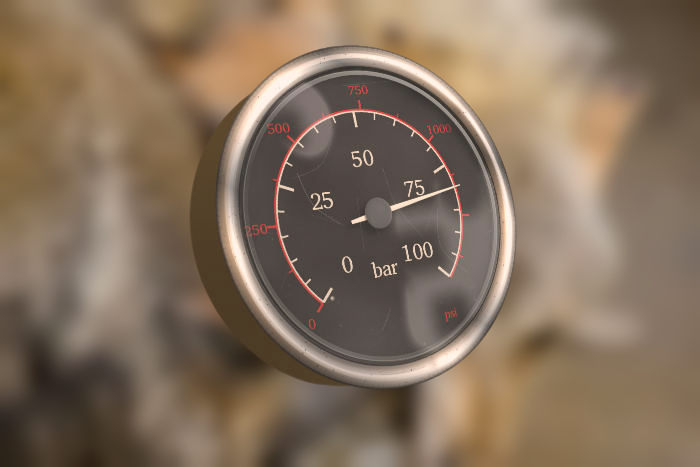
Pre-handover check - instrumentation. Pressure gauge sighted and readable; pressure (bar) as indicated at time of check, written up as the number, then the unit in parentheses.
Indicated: 80 (bar)
